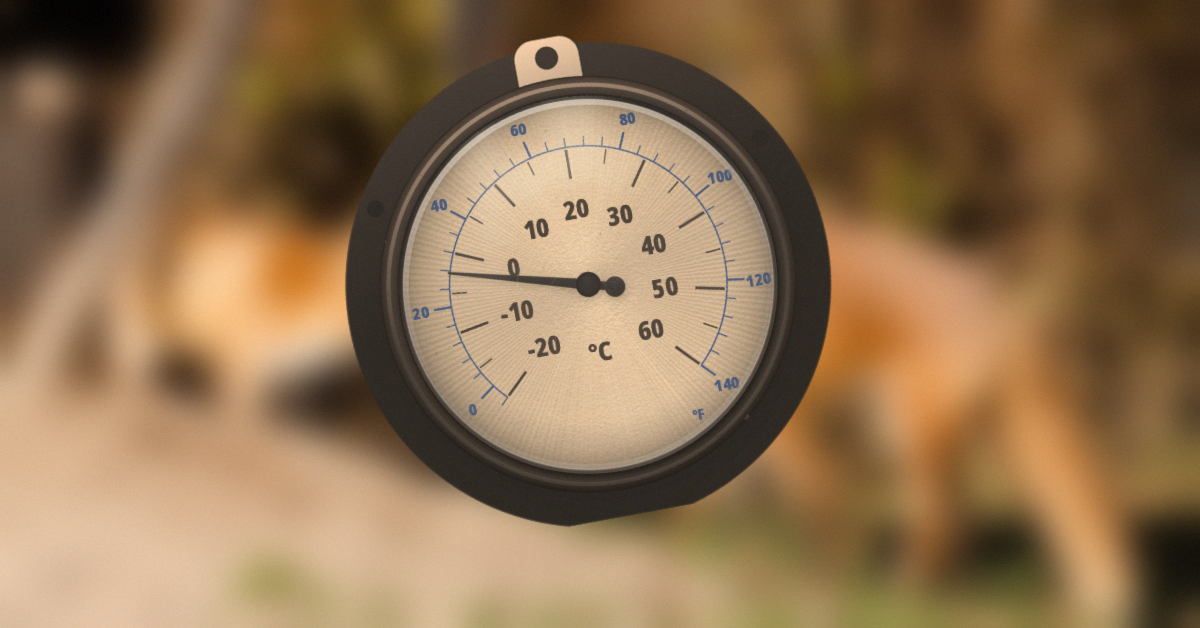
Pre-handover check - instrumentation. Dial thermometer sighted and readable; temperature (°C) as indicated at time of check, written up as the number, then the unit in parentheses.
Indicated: -2.5 (°C)
